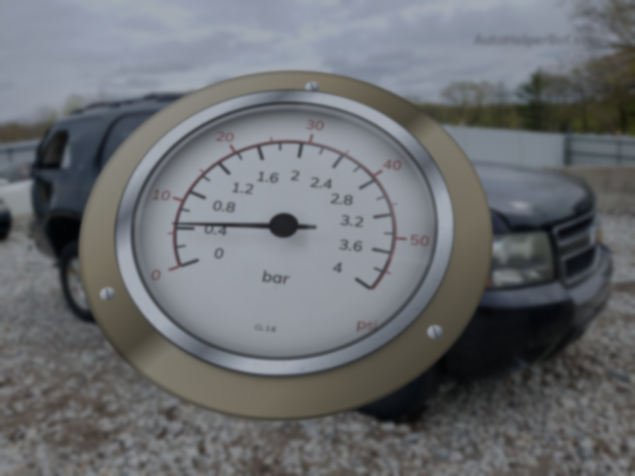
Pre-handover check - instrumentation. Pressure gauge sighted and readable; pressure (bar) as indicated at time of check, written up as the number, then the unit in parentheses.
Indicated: 0.4 (bar)
